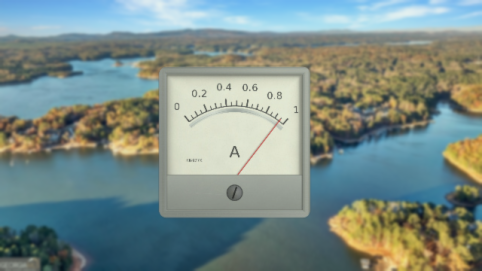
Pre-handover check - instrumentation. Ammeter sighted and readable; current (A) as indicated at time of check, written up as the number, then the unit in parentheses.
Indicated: 0.95 (A)
